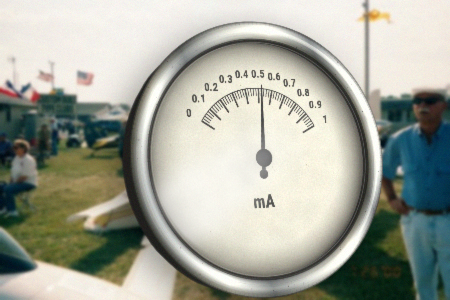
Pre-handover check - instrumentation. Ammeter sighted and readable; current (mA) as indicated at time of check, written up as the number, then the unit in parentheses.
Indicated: 0.5 (mA)
